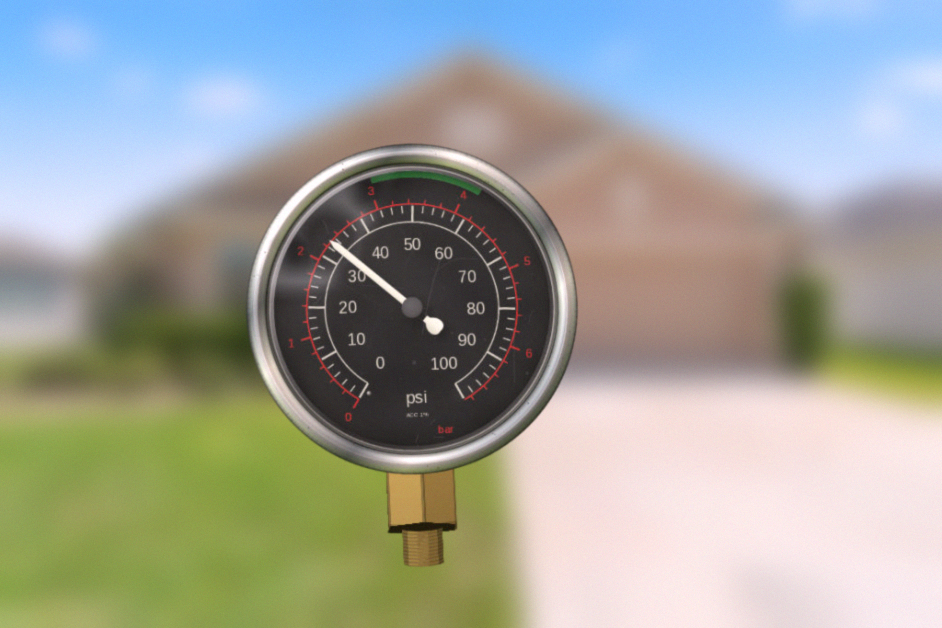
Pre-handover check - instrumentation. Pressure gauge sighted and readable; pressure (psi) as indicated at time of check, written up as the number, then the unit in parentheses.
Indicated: 33 (psi)
